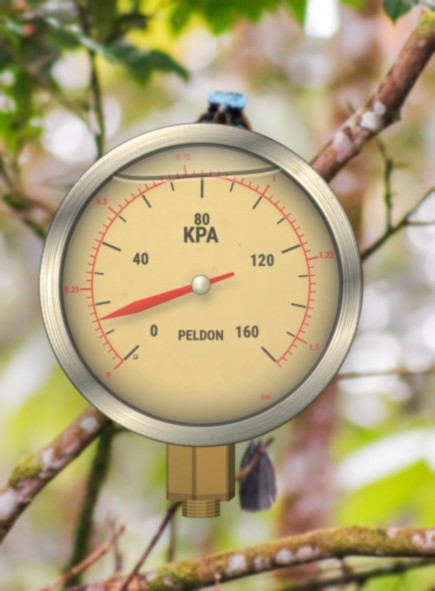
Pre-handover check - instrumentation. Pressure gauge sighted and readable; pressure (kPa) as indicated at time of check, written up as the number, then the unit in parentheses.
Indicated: 15 (kPa)
